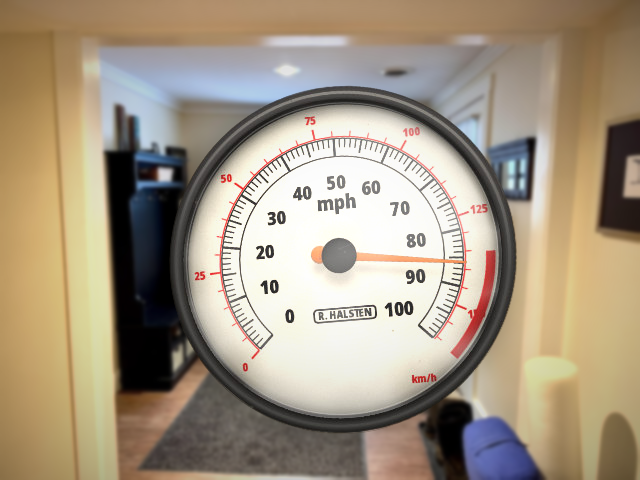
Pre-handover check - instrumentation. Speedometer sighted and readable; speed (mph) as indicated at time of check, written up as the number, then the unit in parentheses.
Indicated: 86 (mph)
